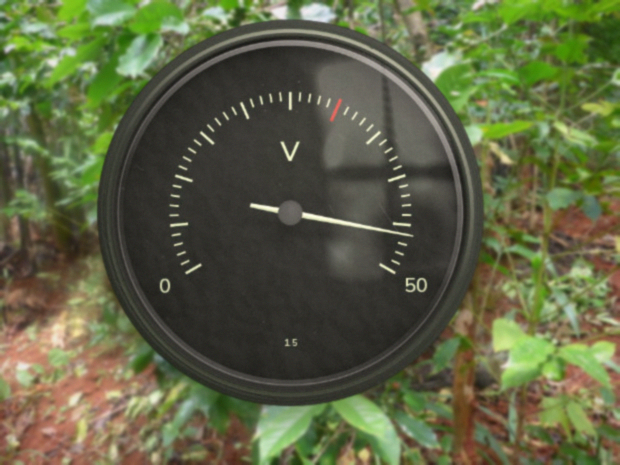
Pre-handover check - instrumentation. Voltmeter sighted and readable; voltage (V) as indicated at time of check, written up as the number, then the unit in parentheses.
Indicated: 46 (V)
